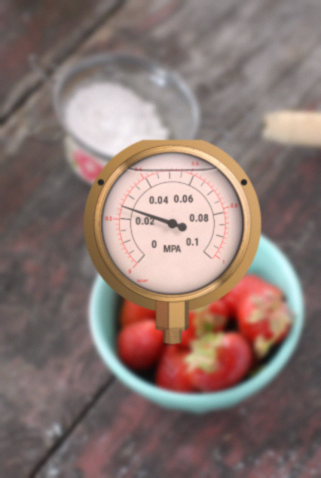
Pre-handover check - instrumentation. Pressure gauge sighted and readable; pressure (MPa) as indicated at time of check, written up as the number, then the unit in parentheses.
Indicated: 0.025 (MPa)
